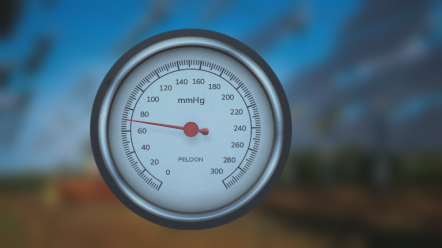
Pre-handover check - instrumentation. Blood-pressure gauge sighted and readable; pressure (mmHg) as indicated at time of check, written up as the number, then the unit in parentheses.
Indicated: 70 (mmHg)
